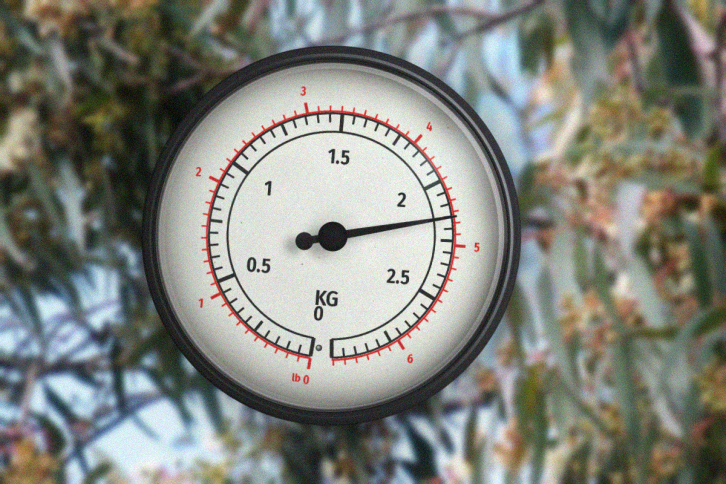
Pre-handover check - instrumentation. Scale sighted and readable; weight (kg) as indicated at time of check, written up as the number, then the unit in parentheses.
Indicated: 2.15 (kg)
